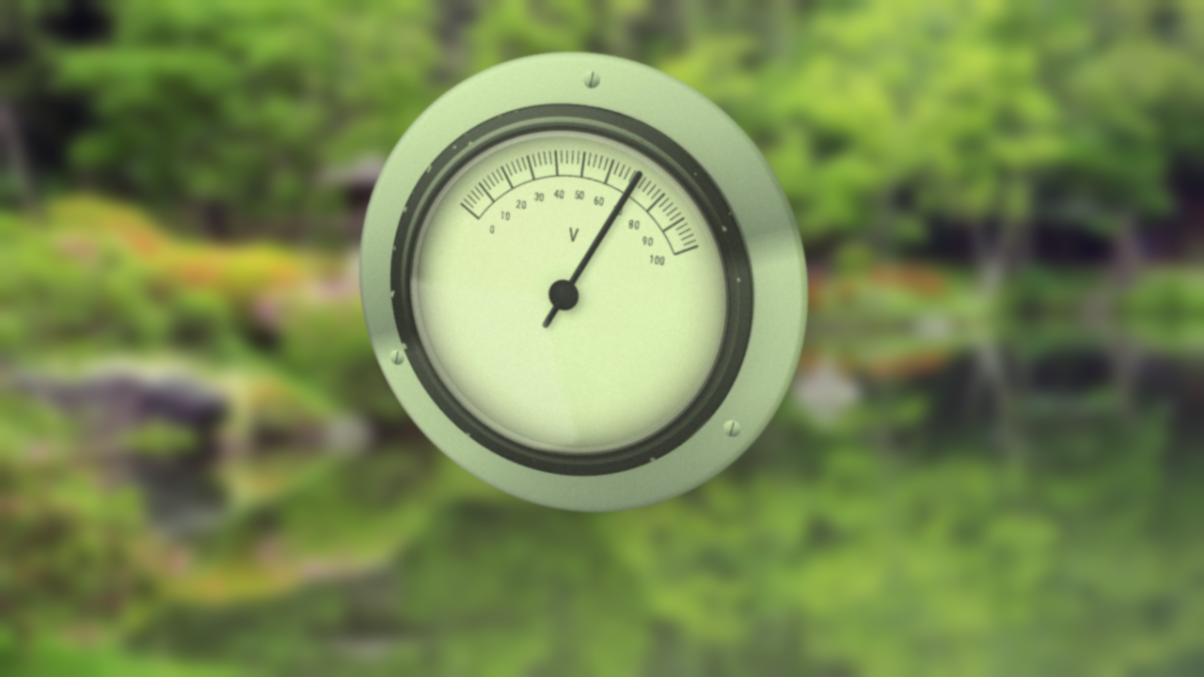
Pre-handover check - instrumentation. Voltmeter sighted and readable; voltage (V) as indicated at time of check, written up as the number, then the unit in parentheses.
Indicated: 70 (V)
